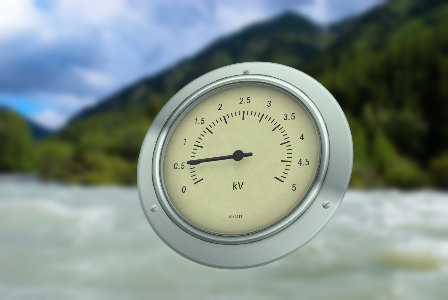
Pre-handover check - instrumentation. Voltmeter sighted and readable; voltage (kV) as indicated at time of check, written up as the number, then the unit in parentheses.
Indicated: 0.5 (kV)
